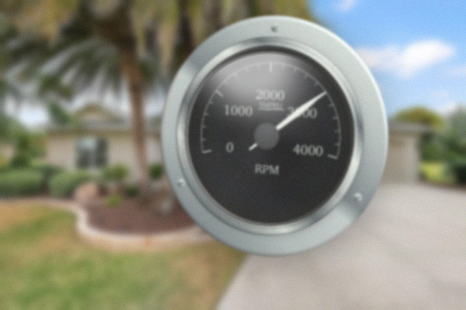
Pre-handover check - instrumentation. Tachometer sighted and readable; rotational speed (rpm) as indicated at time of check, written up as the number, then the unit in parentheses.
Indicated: 3000 (rpm)
